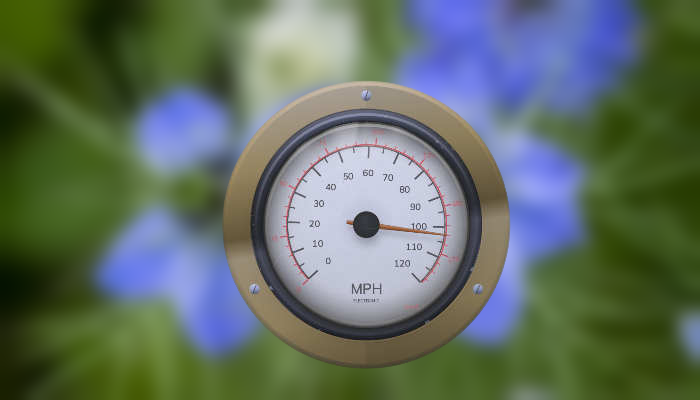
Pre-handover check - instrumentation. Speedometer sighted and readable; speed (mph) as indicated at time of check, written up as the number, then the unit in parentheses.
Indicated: 102.5 (mph)
